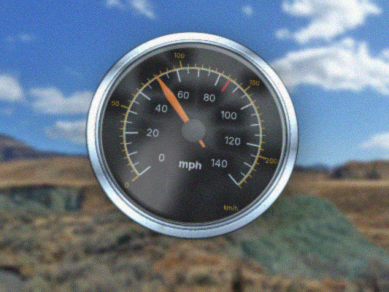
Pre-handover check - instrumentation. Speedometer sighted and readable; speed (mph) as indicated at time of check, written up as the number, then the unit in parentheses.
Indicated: 50 (mph)
